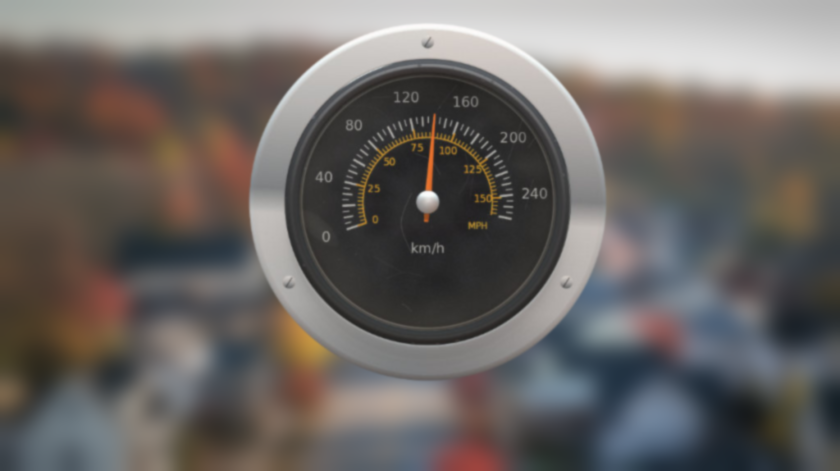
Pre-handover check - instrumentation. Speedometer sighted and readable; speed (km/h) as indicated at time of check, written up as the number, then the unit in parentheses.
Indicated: 140 (km/h)
